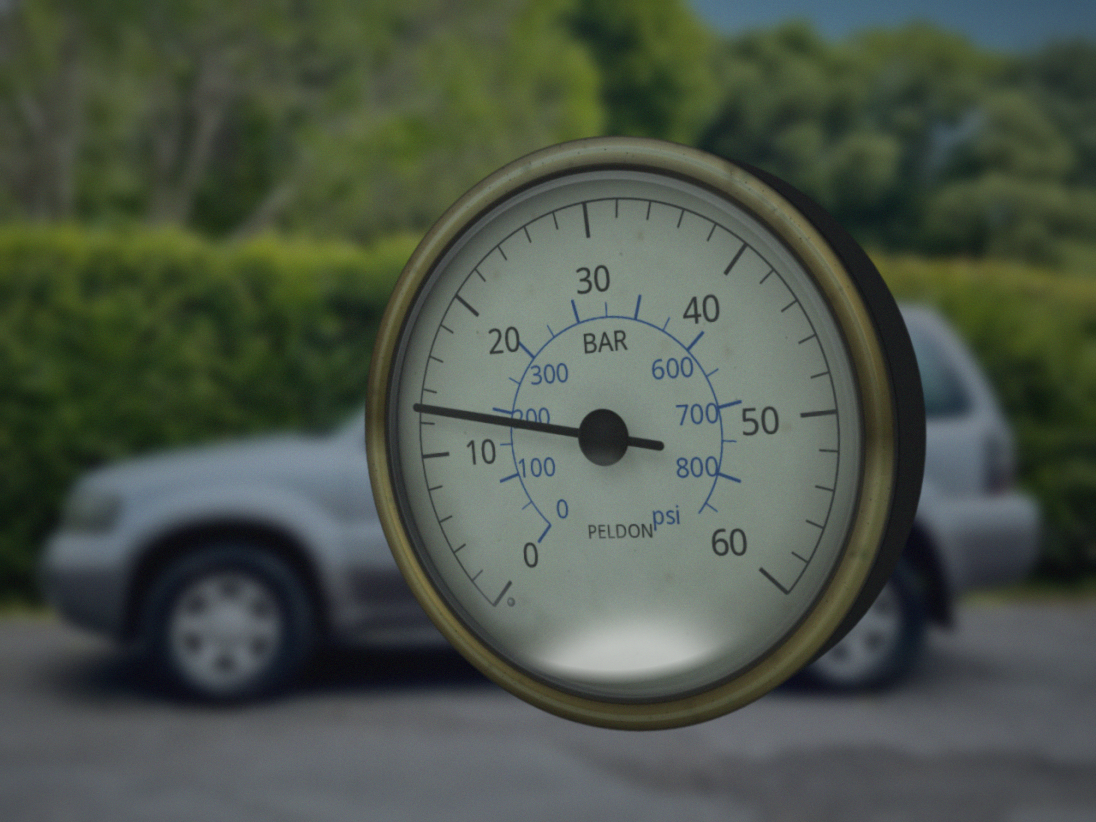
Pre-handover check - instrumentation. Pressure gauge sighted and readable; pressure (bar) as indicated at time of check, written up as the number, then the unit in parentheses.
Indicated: 13 (bar)
